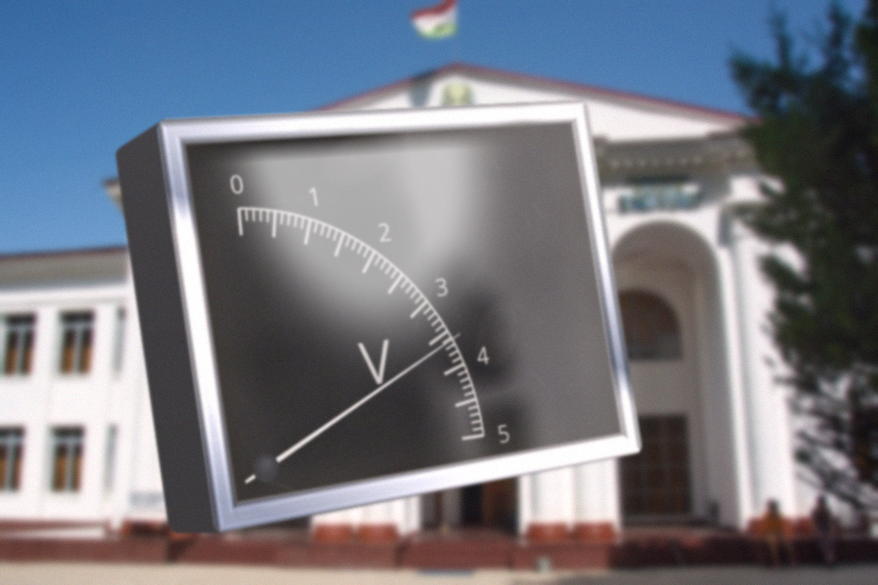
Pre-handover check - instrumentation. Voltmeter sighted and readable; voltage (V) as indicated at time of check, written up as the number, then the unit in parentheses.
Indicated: 3.6 (V)
